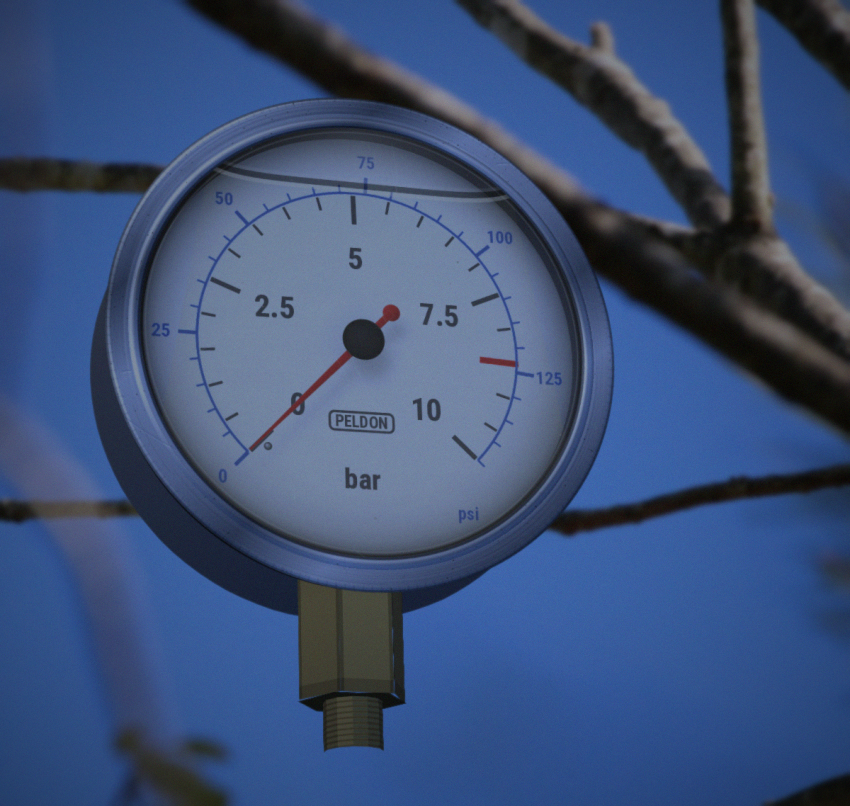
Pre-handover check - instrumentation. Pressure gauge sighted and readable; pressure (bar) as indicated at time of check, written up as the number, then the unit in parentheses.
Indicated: 0 (bar)
